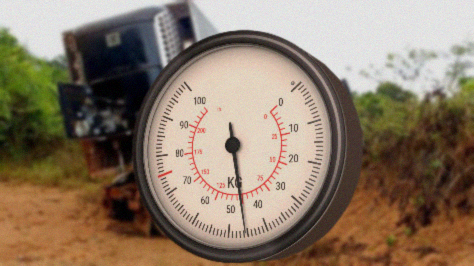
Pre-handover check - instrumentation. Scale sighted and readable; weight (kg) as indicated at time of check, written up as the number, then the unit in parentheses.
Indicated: 45 (kg)
